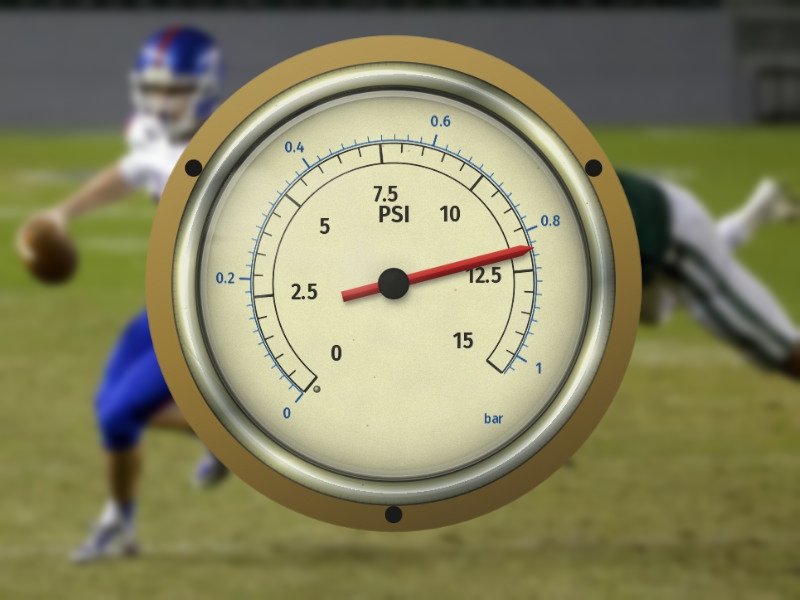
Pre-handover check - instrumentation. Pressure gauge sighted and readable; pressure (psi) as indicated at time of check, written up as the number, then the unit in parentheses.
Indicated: 12 (psi)
